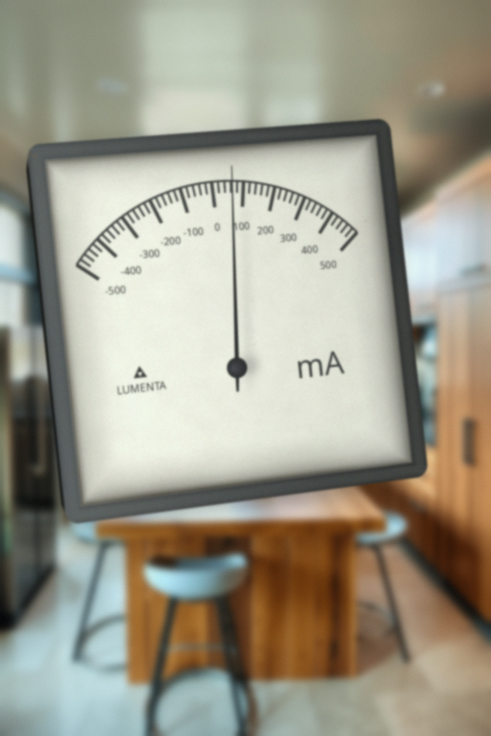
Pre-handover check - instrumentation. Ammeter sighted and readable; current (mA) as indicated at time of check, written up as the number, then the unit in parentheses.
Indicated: 60 (mA)
